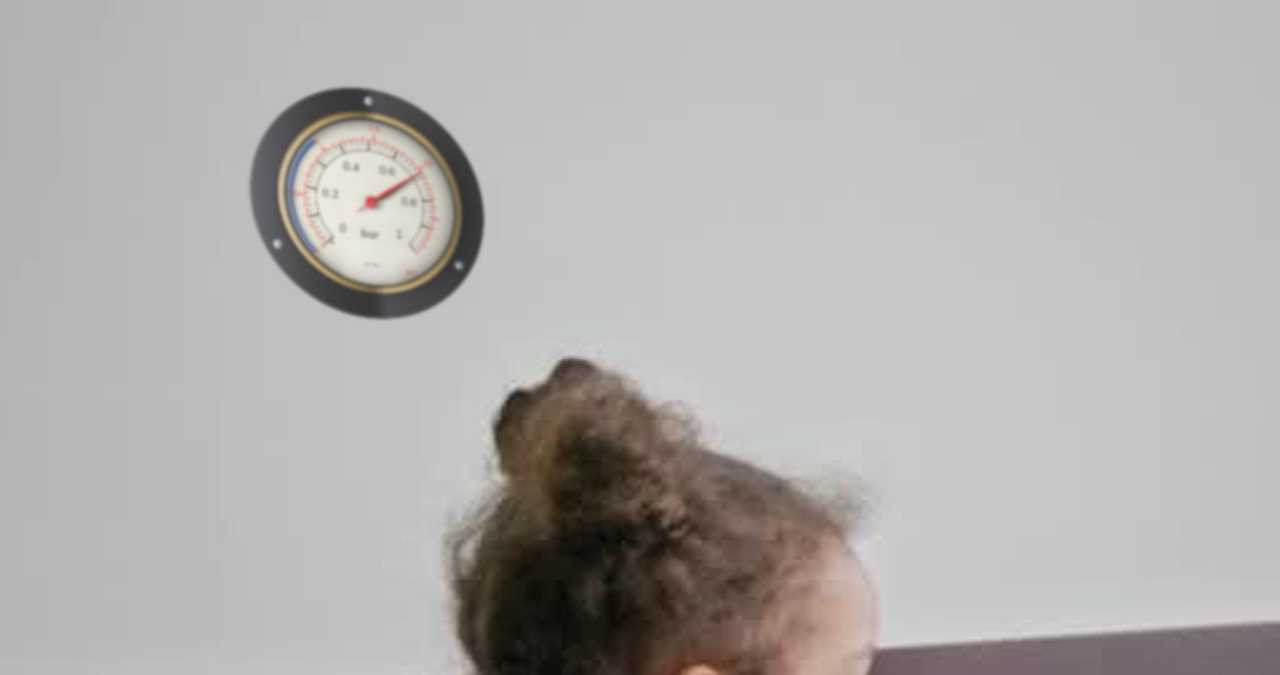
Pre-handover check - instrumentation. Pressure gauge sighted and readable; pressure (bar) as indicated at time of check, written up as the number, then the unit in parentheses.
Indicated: 0.7 (bar)
